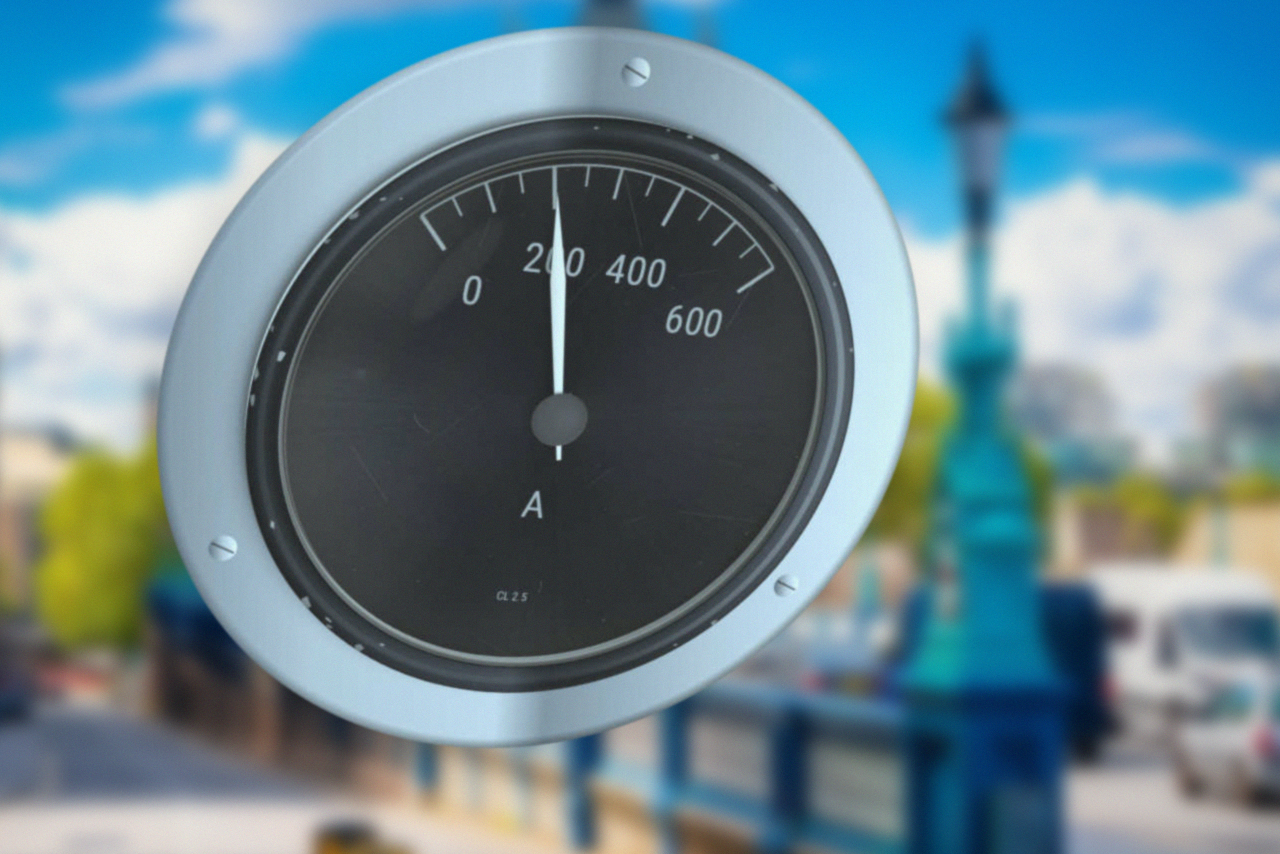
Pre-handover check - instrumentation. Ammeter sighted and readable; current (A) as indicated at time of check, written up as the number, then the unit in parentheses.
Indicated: 200 (A)
